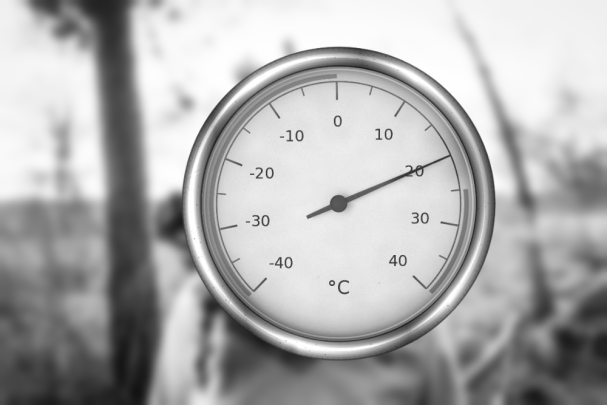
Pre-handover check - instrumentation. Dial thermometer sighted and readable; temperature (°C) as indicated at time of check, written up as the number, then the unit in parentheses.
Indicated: 20 (°C)
